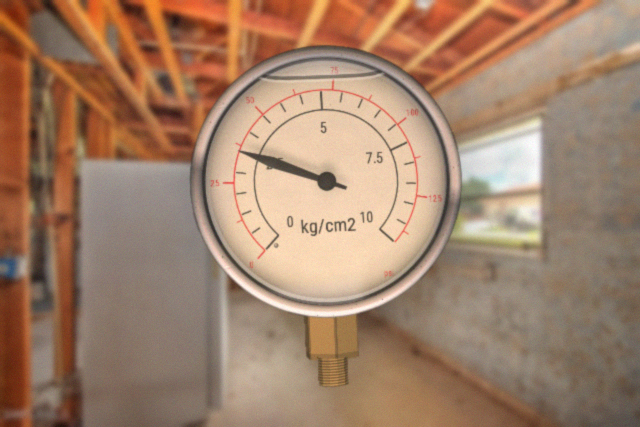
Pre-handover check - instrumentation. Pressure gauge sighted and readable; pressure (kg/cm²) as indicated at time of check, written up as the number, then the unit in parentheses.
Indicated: 2.5 (kg/cm²)
